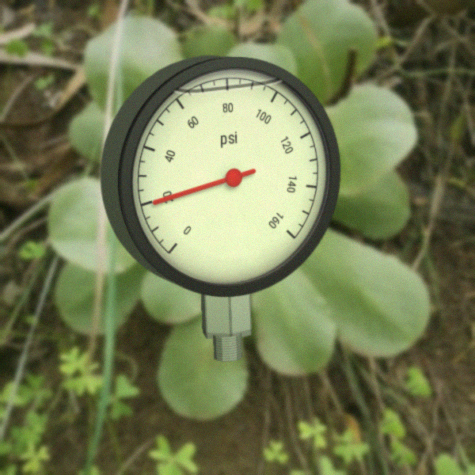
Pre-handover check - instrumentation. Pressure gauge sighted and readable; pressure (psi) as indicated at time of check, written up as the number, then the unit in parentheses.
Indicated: 20 (psi)
